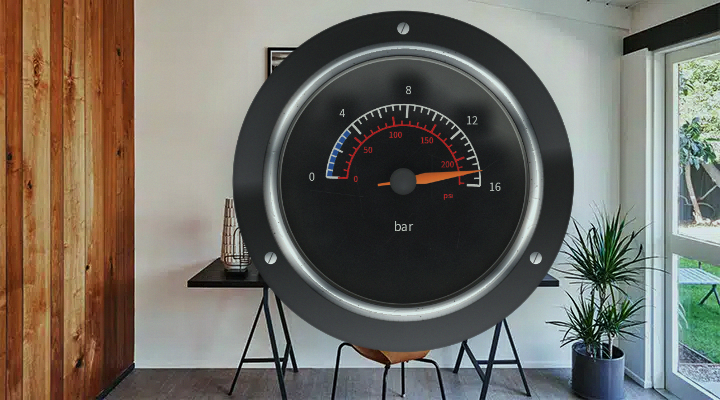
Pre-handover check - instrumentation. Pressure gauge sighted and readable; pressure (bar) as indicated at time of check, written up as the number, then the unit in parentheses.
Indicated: 15 (bar)
